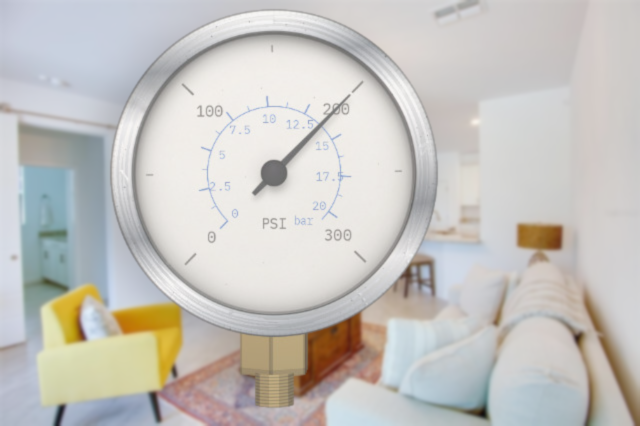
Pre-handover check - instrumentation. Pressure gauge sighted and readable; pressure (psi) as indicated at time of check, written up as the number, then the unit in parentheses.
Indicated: 200 (psi)
